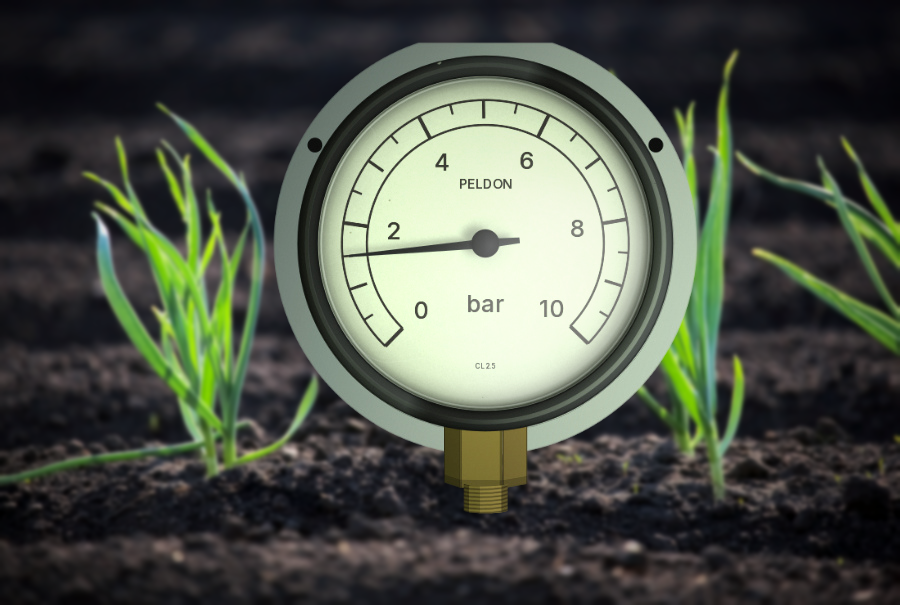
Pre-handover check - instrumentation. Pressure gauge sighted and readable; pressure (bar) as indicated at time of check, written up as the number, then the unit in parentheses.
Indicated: 1.5 (bar)
